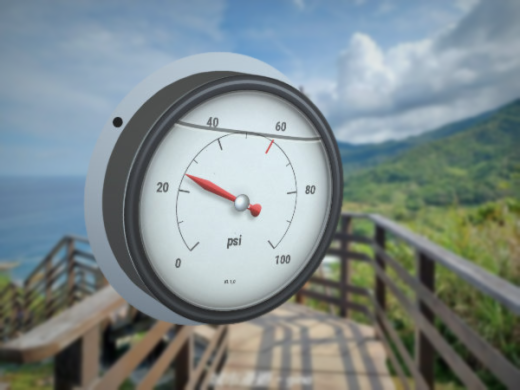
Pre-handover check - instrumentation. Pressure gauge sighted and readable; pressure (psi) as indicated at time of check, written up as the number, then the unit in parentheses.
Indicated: 25 (psi)
